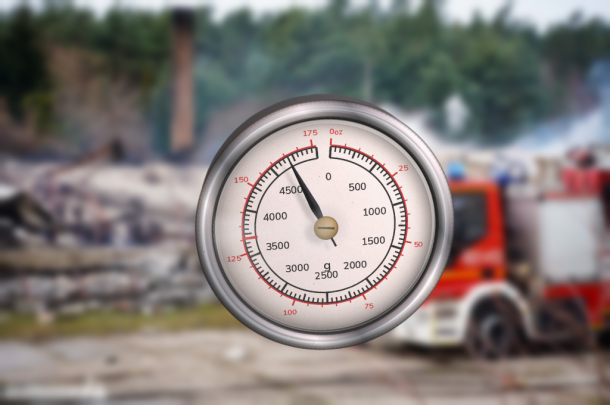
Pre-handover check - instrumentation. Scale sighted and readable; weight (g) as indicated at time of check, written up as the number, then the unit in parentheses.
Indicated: 4700 (g)
